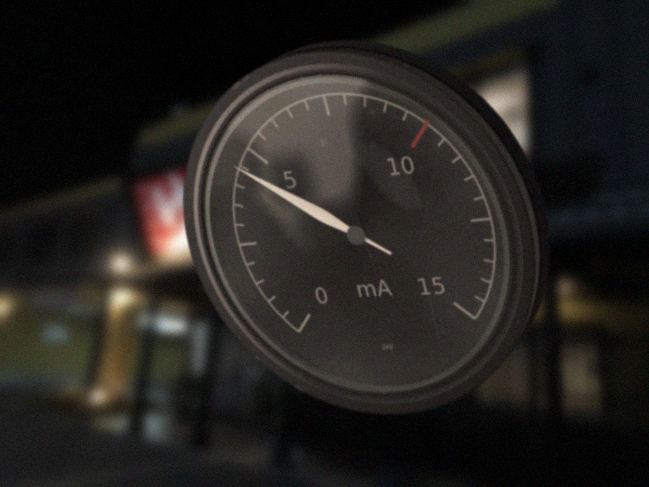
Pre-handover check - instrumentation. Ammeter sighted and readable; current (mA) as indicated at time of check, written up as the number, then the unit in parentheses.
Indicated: 4.5 (mA)
